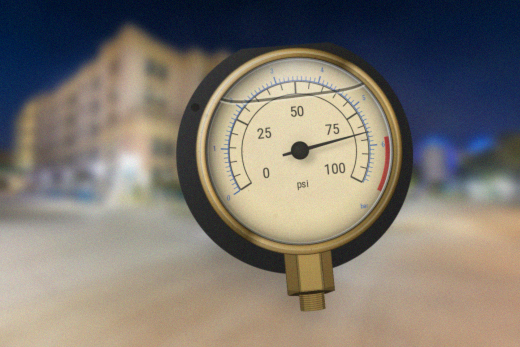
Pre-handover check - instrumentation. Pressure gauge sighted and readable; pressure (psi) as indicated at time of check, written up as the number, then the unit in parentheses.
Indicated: 82.5 (psi)
